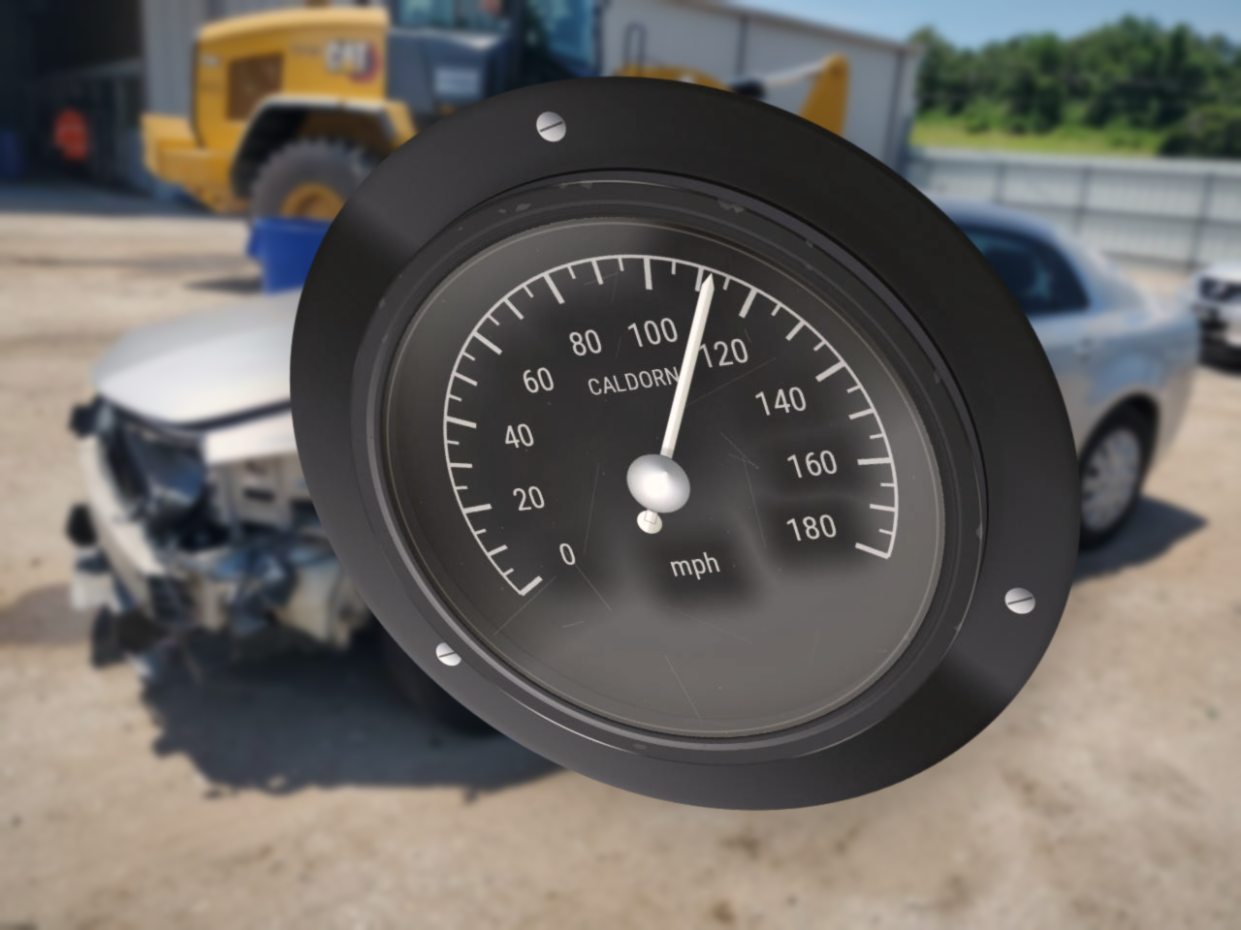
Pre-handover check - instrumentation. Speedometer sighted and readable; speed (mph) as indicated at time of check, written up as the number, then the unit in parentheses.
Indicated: 112.5 (mph)
